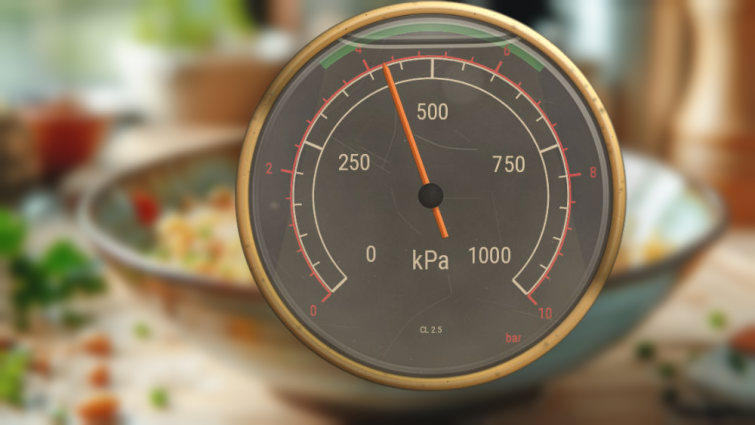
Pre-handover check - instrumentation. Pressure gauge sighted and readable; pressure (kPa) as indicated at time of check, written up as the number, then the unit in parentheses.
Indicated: 425 (kPa)
